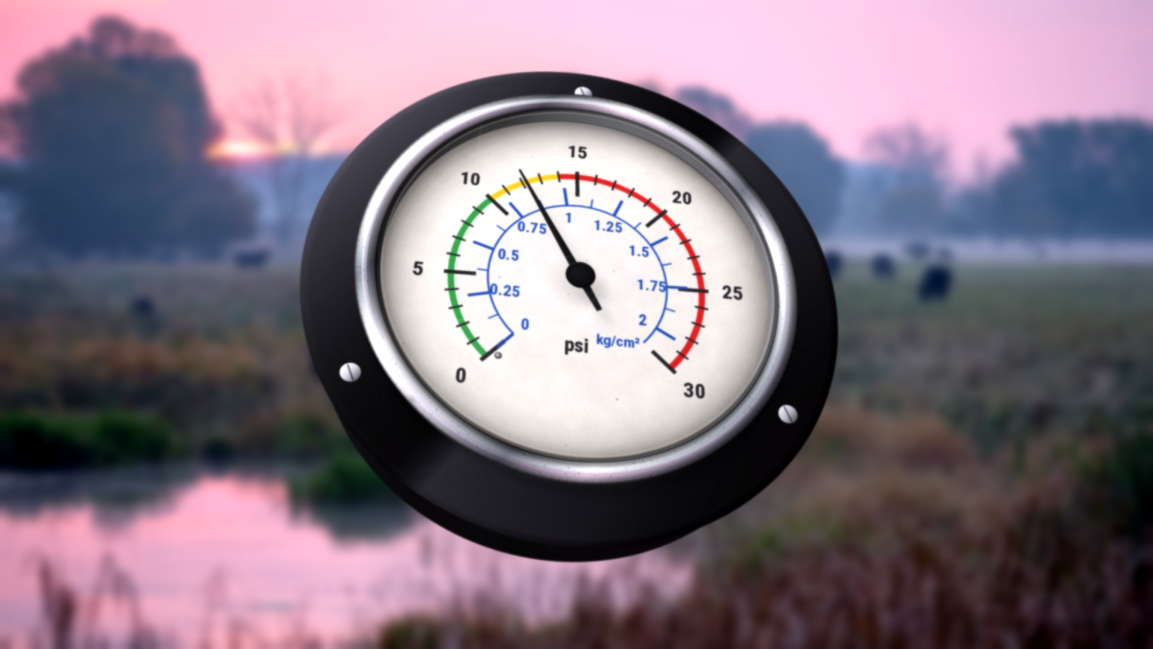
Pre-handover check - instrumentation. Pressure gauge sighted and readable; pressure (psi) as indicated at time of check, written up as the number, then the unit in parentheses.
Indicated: 12 (psi)
